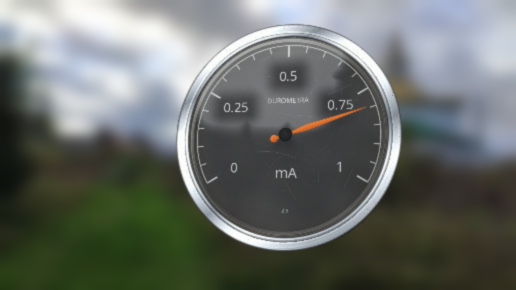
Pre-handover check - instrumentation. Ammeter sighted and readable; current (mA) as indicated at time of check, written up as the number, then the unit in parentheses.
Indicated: 0.8 (mA)
